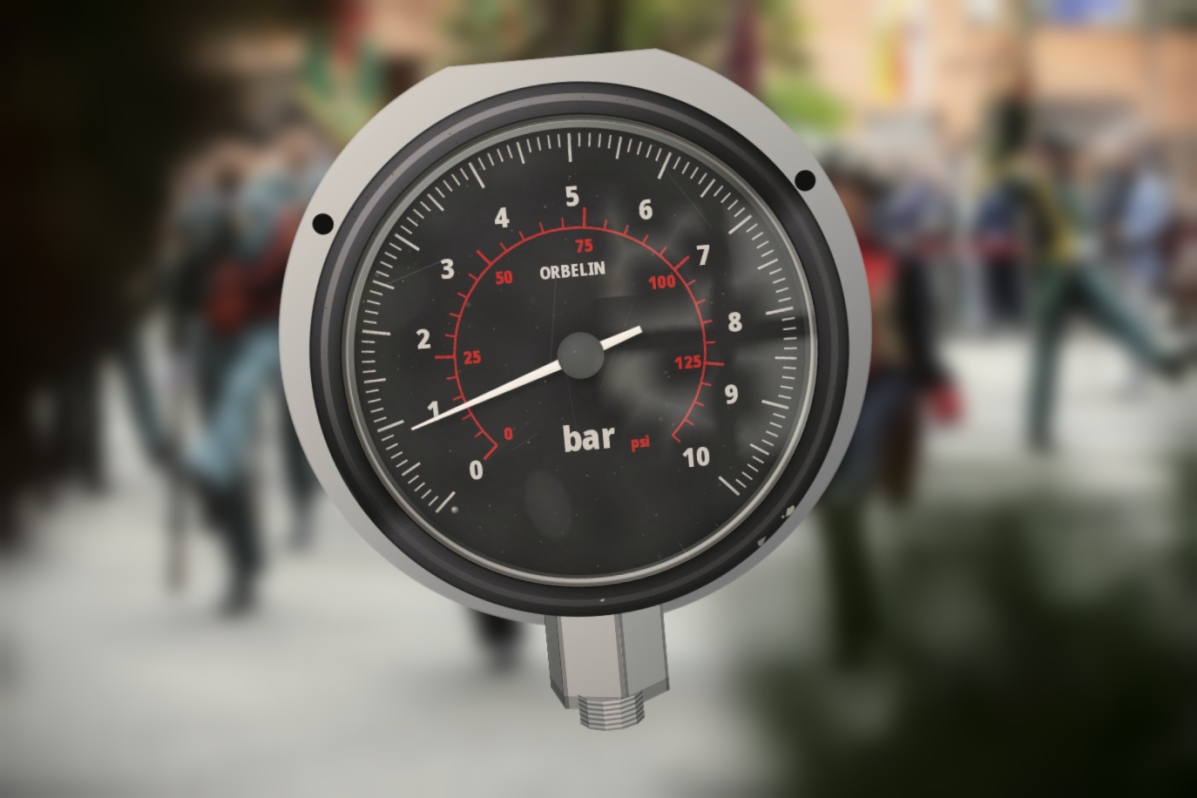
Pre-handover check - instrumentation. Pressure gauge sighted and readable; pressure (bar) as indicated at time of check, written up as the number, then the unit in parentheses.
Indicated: 0.9 (bar)
